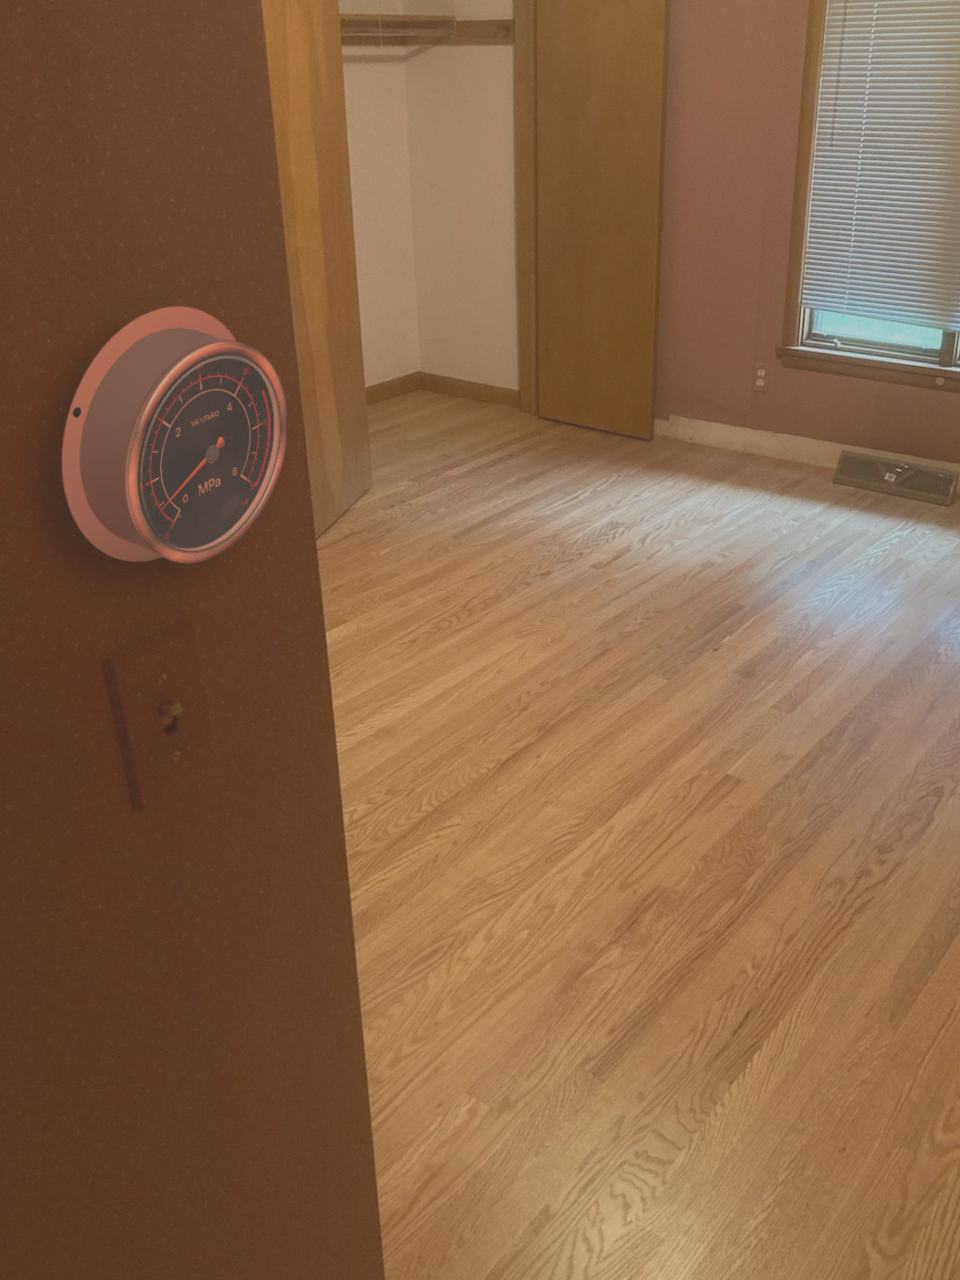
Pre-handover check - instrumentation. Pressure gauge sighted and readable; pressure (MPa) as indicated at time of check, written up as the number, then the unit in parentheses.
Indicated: 0.5 (MPa)
